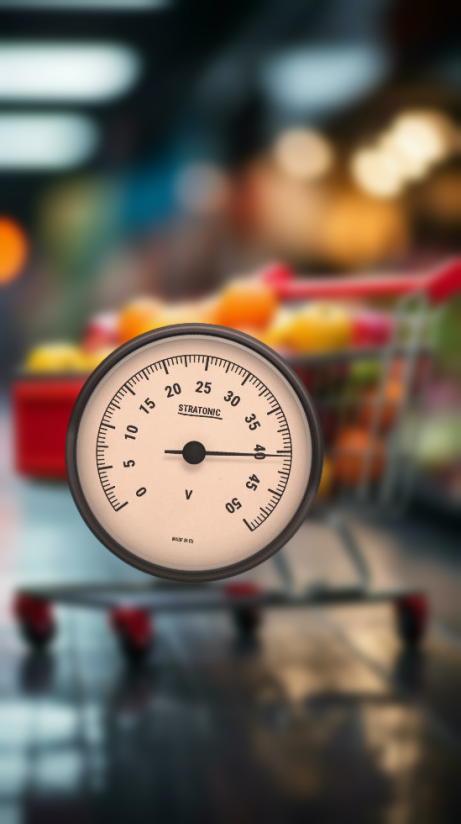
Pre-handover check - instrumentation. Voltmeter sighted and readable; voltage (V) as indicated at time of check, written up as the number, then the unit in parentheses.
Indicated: 40.5 (V)
